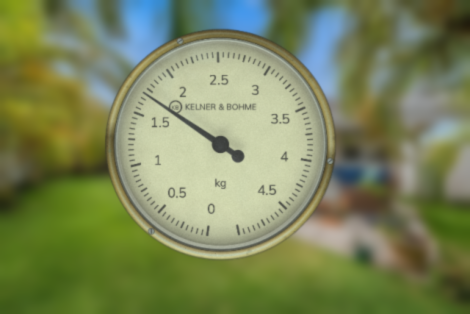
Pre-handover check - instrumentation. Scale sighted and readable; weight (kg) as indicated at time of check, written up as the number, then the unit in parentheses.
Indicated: 1.7 (kg)
